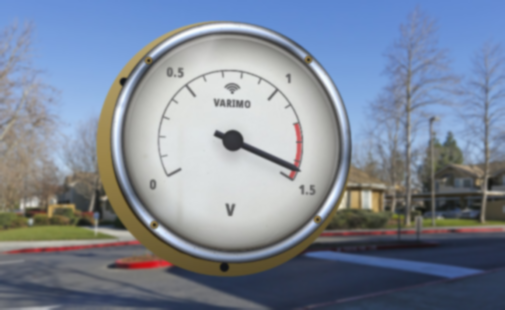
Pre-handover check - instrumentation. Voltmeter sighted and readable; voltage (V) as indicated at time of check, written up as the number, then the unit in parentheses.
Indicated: 1.45 (V)
